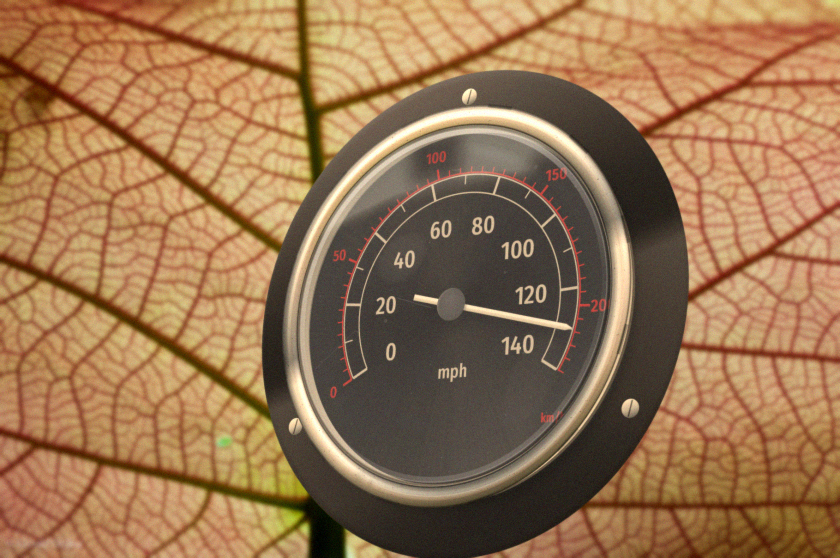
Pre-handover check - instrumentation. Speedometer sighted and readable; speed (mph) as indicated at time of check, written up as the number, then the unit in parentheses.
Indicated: 130 (mph)
